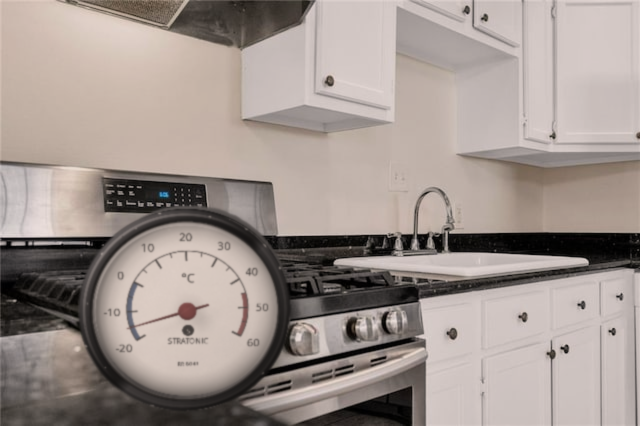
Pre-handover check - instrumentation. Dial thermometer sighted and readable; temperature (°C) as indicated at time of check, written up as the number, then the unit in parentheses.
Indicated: -15 (°C)
